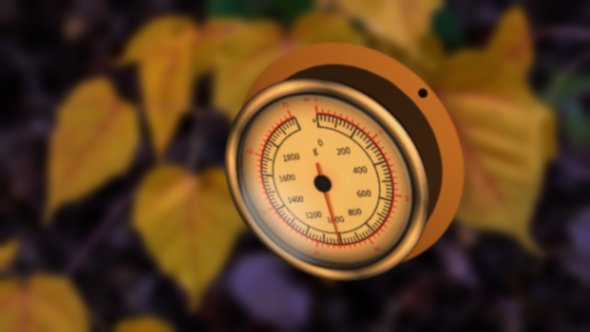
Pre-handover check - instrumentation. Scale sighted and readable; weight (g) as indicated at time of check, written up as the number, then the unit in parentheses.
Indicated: 1000 (g)
